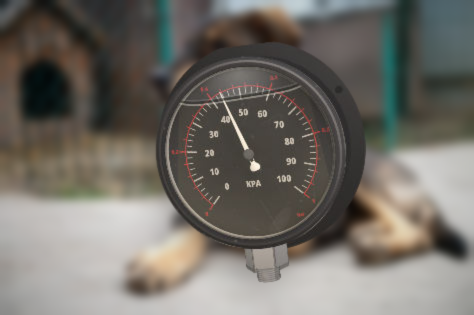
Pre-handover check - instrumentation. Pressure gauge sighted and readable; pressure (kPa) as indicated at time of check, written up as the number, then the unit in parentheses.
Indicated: 44 (kPa)
